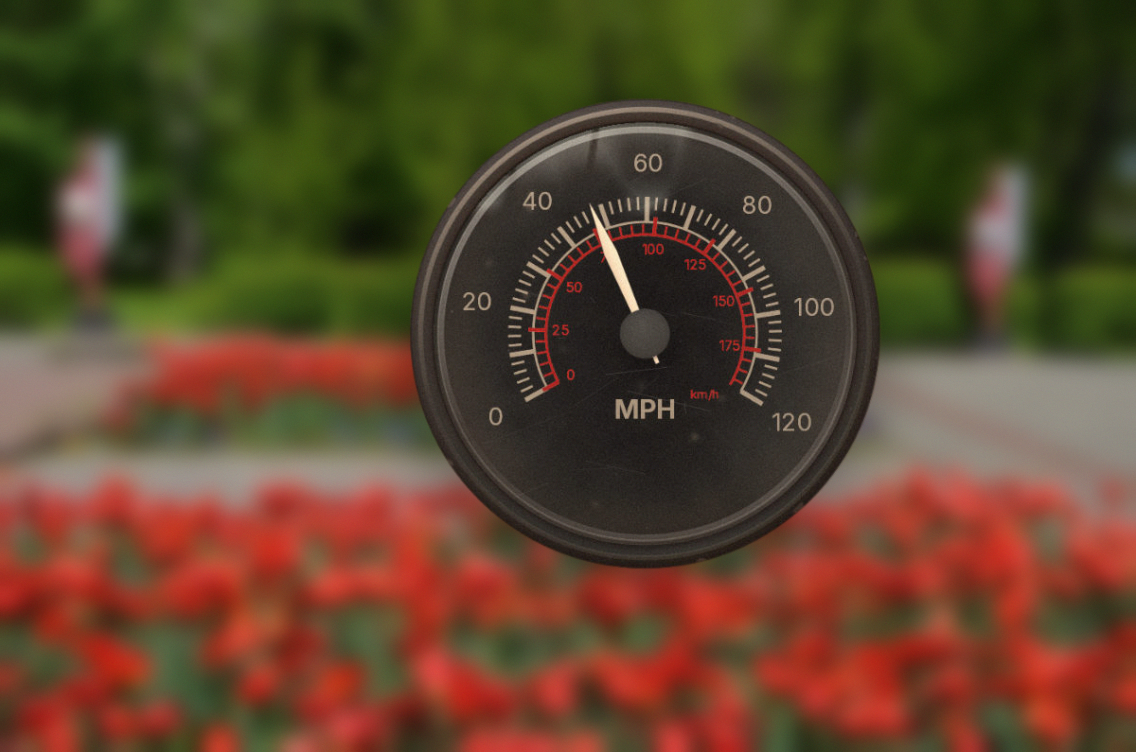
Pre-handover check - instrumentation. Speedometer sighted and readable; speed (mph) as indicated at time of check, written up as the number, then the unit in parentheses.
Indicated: 48 (mph)
